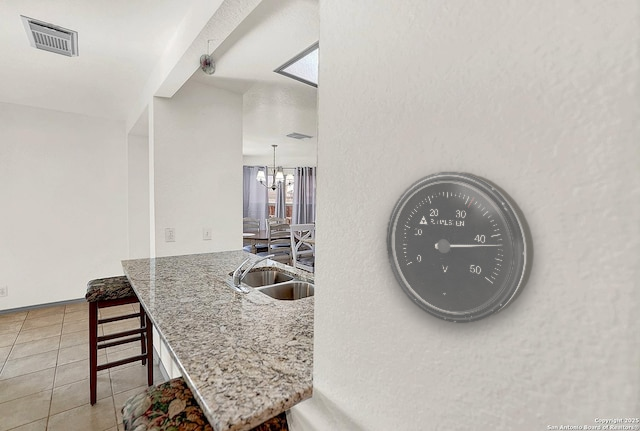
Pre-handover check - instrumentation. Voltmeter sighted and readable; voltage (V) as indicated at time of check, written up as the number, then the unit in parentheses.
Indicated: 42 (V)
